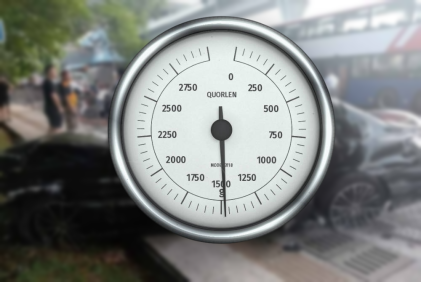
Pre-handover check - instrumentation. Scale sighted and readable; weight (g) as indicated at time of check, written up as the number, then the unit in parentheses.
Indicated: 1475 (g)
